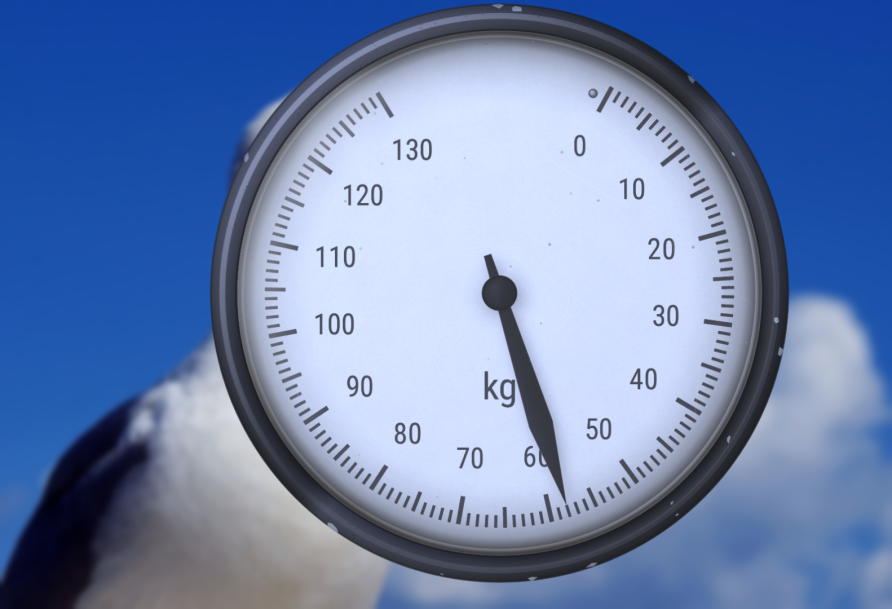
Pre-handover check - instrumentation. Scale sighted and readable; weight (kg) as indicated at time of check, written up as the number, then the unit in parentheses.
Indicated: 58 (kg)
